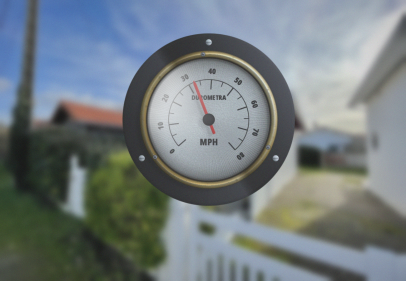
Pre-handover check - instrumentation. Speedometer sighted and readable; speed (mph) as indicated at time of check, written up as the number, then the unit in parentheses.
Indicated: 32.5 (mph)
